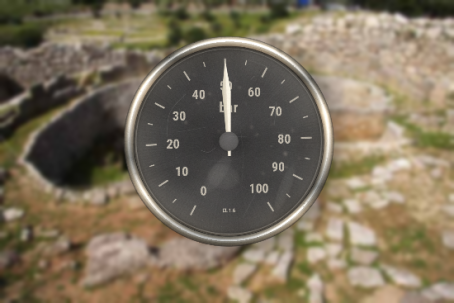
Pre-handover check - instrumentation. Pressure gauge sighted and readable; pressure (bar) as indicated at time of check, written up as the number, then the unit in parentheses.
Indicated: 50 (bar)
